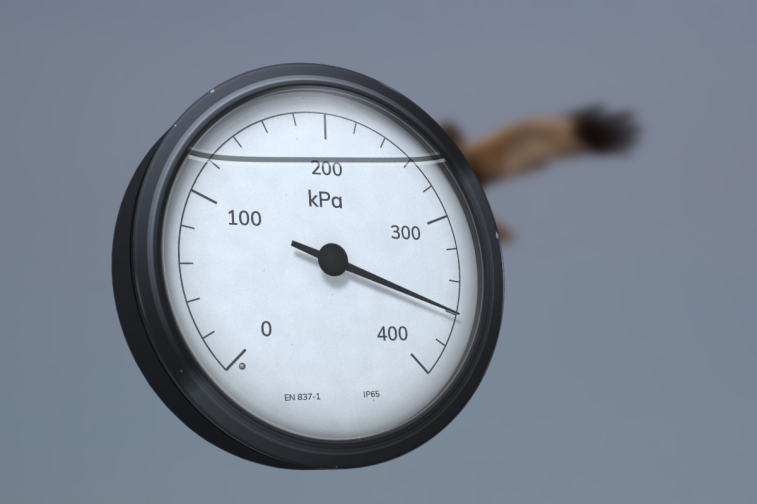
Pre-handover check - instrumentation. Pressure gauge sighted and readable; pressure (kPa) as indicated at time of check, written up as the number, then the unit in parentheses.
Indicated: 360 (kPa)
